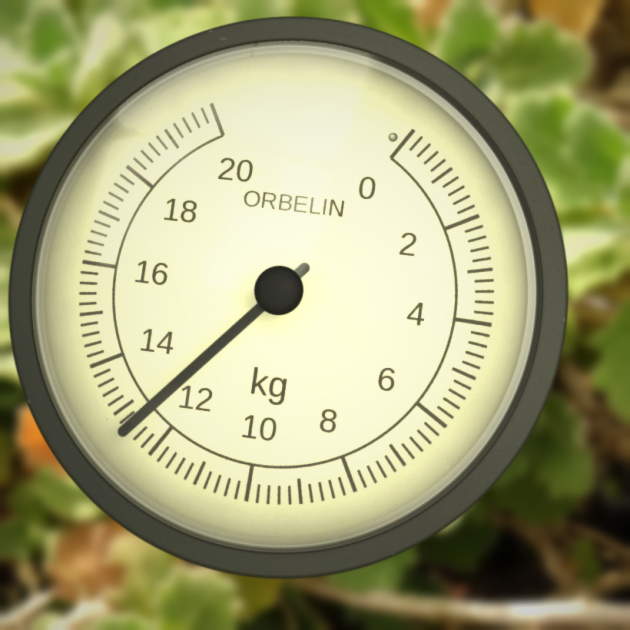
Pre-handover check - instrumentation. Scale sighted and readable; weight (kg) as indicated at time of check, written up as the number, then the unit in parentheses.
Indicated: 12.6 (kg)
